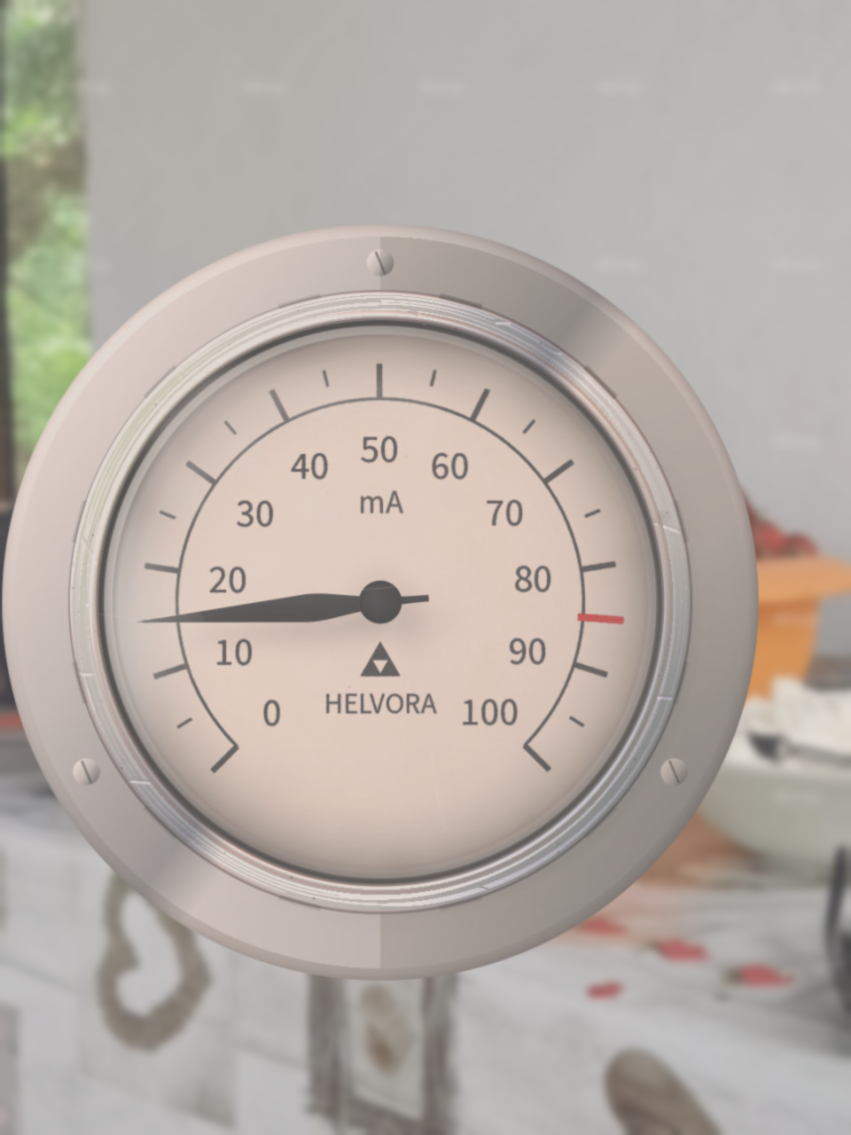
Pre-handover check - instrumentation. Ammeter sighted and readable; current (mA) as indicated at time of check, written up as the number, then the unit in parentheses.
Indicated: 15 (mA)
